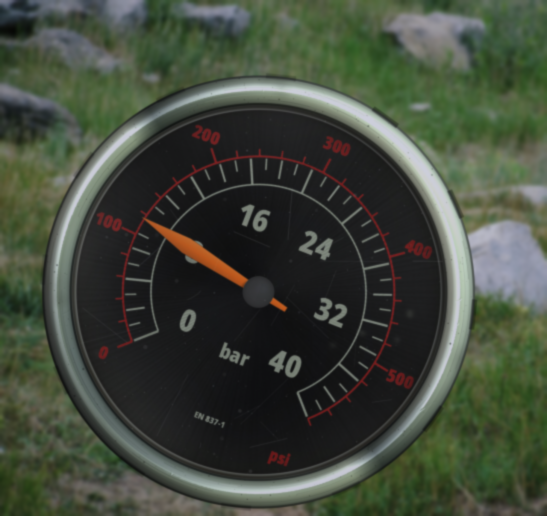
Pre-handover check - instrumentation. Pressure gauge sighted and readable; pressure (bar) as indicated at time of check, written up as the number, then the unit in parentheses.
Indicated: 8 (bar)
